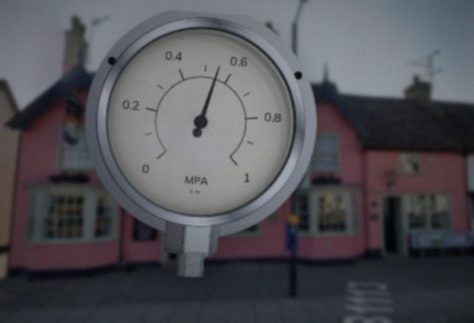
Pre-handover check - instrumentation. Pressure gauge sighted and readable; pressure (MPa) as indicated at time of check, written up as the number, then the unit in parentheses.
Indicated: 0.55 (MPa)
